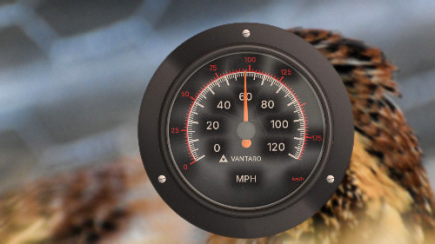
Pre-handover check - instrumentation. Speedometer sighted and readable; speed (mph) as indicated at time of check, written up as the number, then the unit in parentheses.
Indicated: 60 (mph)
